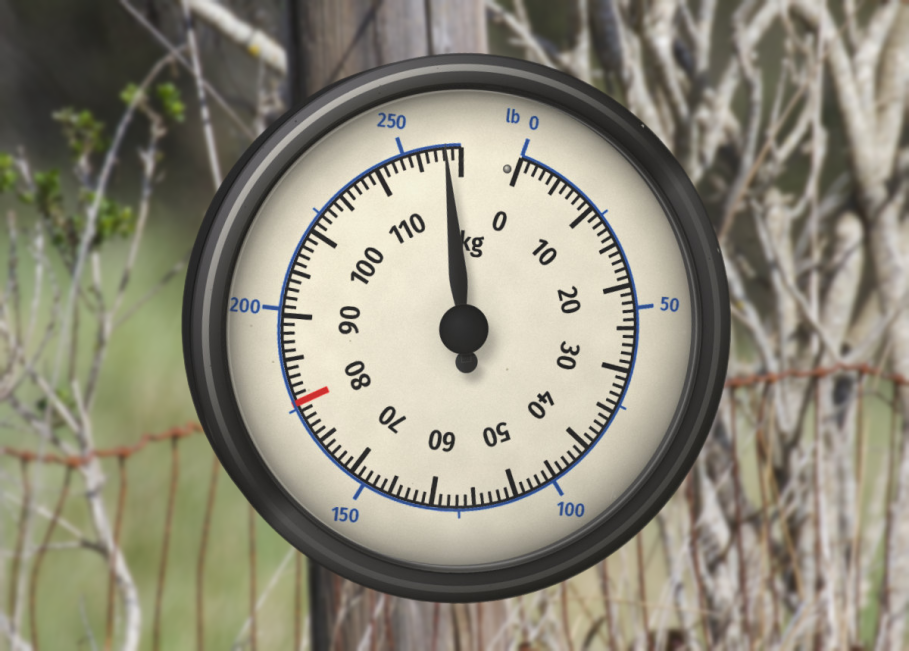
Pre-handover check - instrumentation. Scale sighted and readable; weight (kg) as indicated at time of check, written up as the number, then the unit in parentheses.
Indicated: 118 (kg)
